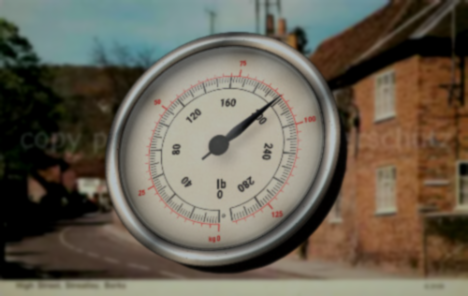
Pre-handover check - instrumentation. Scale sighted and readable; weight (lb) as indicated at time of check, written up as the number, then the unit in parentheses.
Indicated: 200 (lb)
